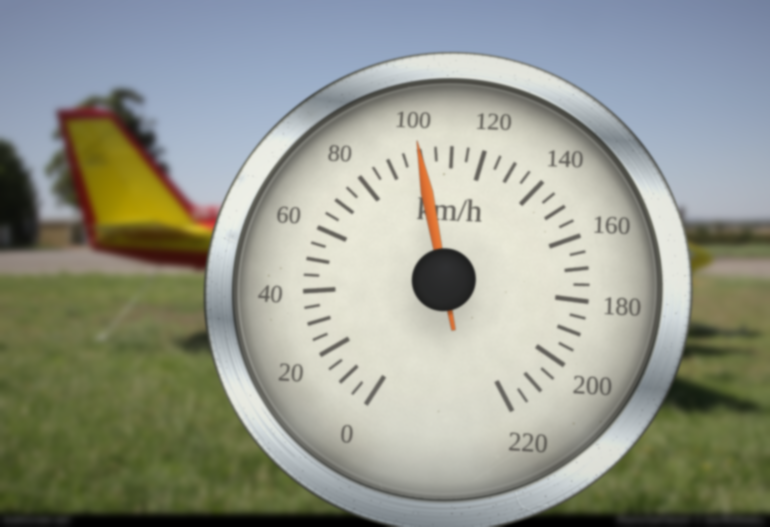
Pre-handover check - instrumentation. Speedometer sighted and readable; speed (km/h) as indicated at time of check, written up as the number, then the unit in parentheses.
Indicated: 100 (km/h)
